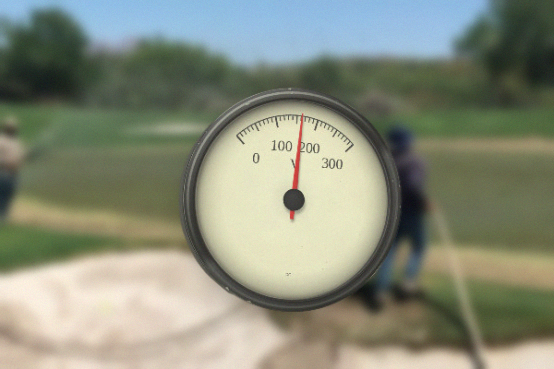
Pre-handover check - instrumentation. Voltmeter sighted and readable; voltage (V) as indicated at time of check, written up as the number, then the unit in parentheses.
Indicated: 160 (V)
